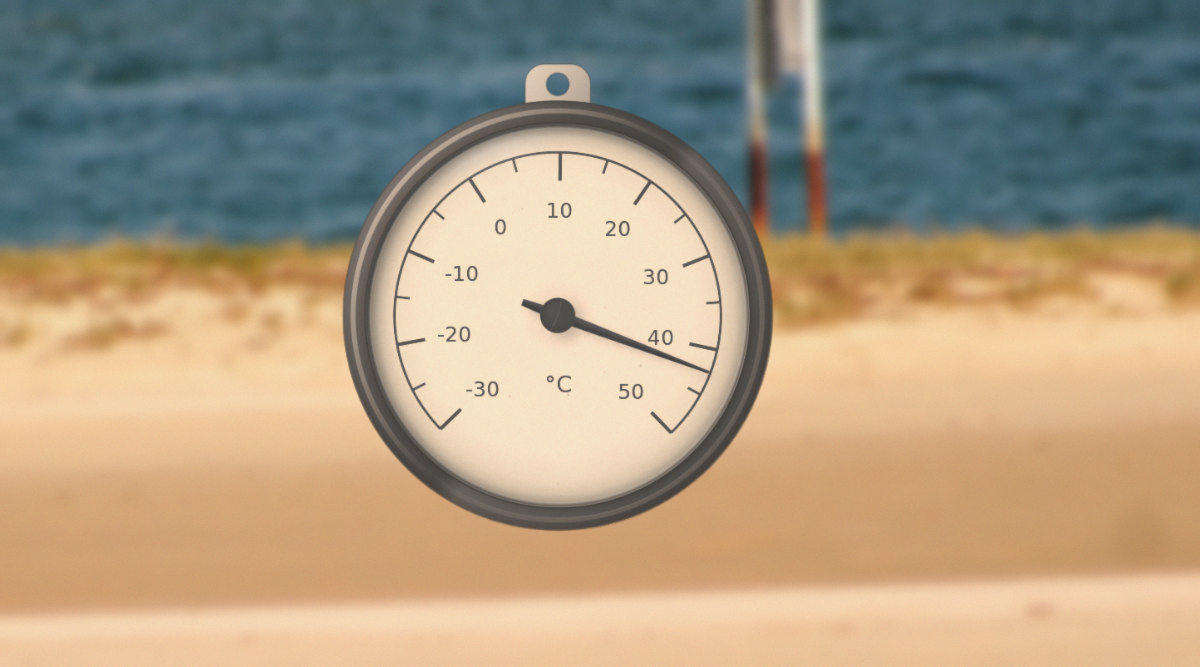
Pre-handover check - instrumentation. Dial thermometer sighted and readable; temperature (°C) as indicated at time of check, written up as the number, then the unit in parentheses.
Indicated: 42.5 (°C)
